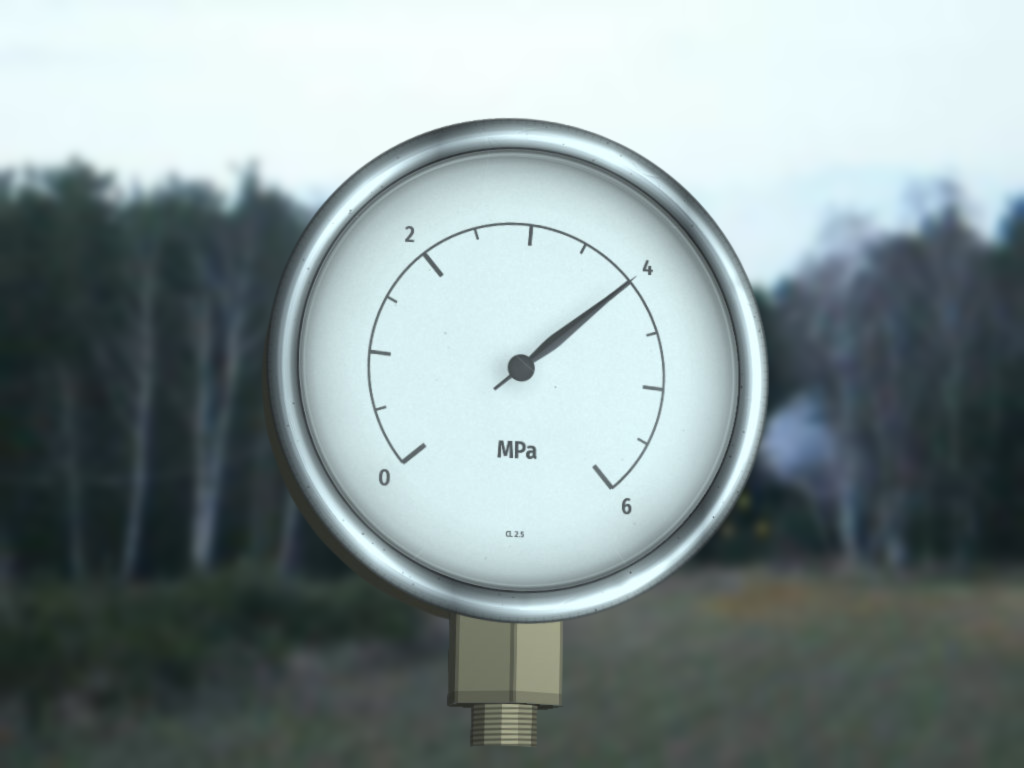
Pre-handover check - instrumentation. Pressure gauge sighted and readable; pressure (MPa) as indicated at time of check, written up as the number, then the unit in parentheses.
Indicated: 4 (MPa)
